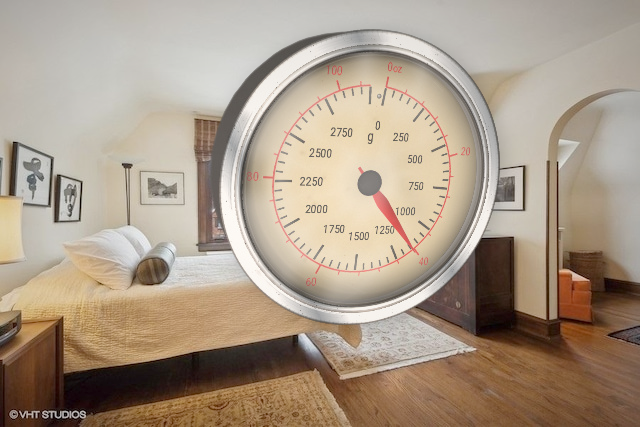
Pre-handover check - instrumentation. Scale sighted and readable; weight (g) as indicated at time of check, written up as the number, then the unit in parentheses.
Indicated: 1150 (g)
